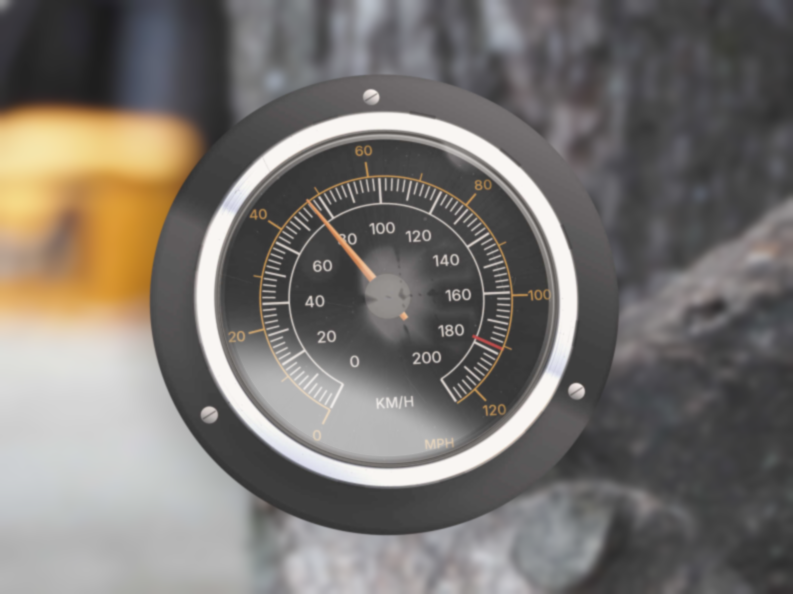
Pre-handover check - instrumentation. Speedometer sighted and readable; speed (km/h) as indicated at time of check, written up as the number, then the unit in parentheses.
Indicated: 76 (km/h)
